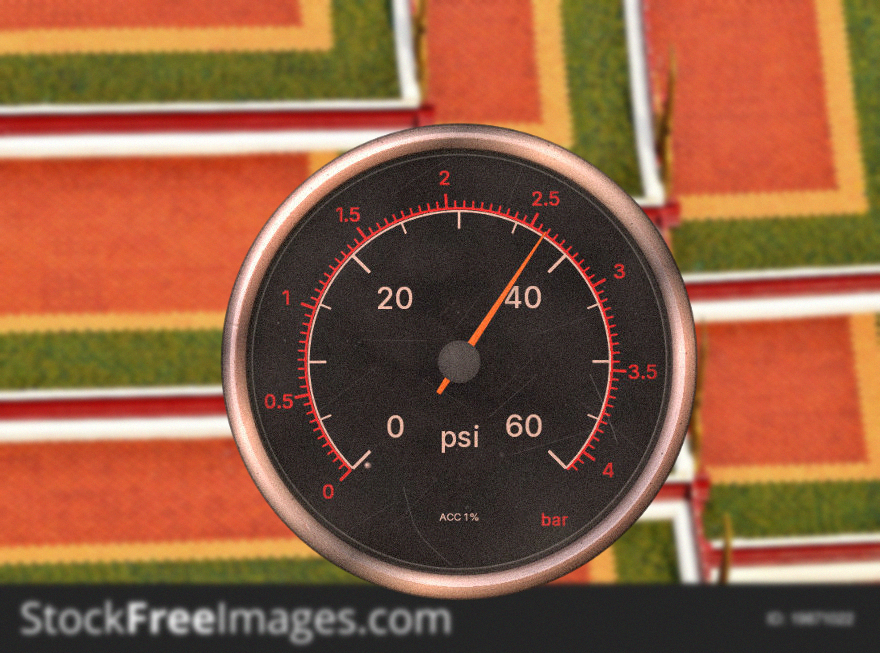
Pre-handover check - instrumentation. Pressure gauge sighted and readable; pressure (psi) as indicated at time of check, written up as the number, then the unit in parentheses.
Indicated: 37.5 (psi)
